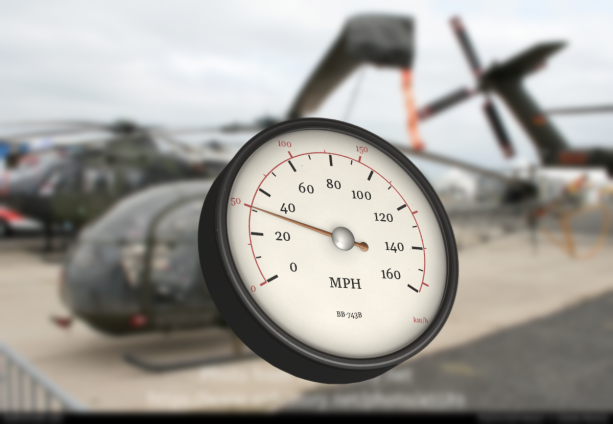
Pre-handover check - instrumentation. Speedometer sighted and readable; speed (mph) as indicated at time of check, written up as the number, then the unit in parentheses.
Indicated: 30 (mph)
